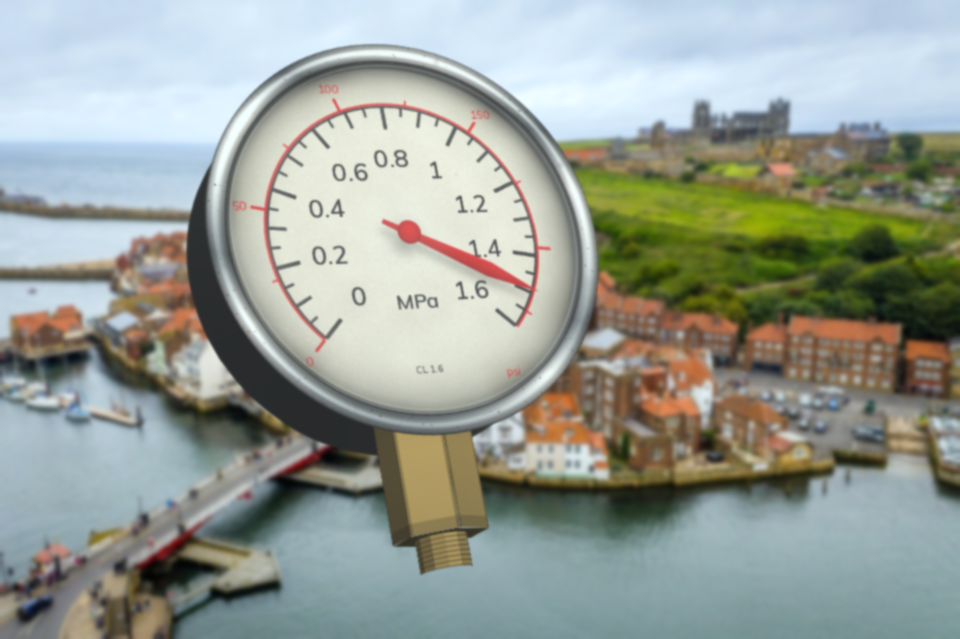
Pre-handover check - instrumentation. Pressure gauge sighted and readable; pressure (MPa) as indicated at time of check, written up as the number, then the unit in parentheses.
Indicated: 1.5 (MPa)
